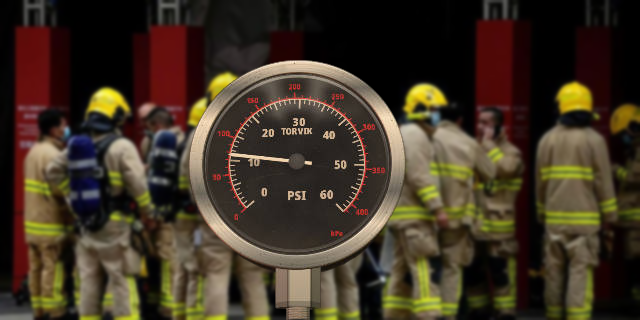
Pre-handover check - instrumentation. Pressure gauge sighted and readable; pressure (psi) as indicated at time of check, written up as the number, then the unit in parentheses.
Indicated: 11 (psi)
